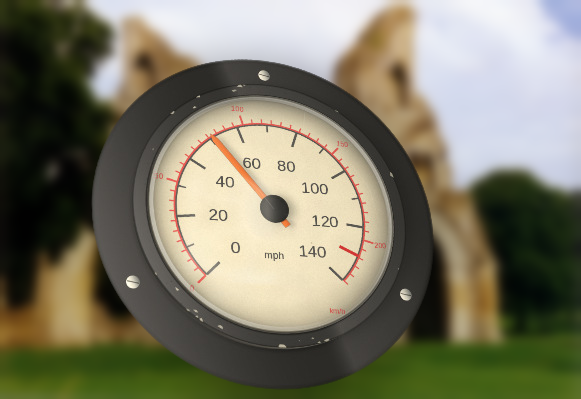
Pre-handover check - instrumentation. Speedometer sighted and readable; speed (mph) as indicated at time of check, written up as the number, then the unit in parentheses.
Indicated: 50 (mph)
